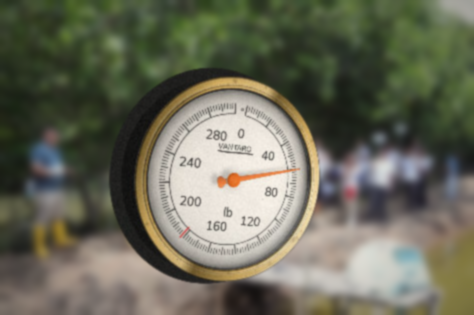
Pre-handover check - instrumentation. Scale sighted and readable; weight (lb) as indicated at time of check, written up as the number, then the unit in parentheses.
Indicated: 60 (lb)
